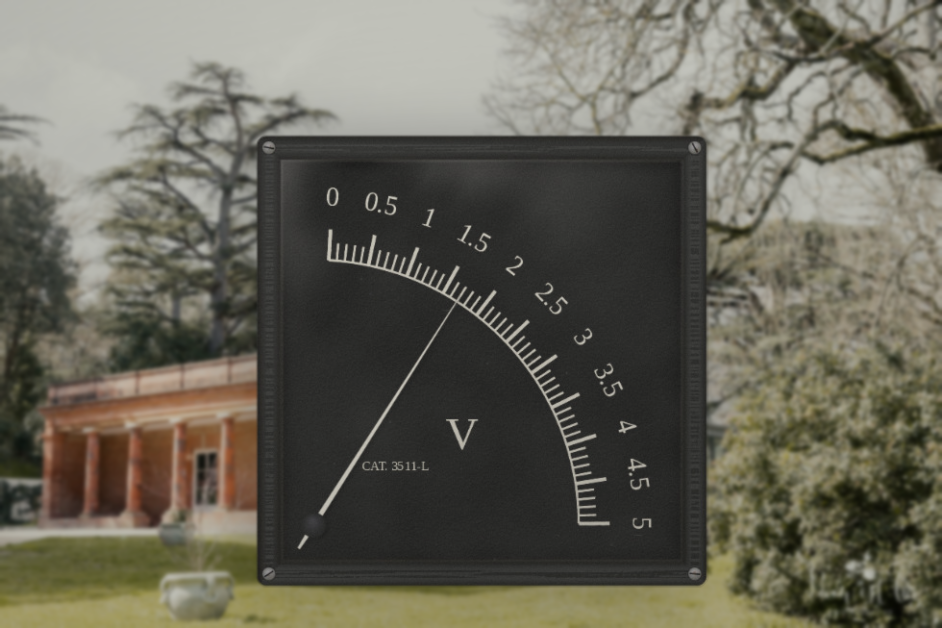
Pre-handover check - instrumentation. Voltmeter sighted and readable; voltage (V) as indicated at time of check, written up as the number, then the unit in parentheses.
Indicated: 1.7 (V)
